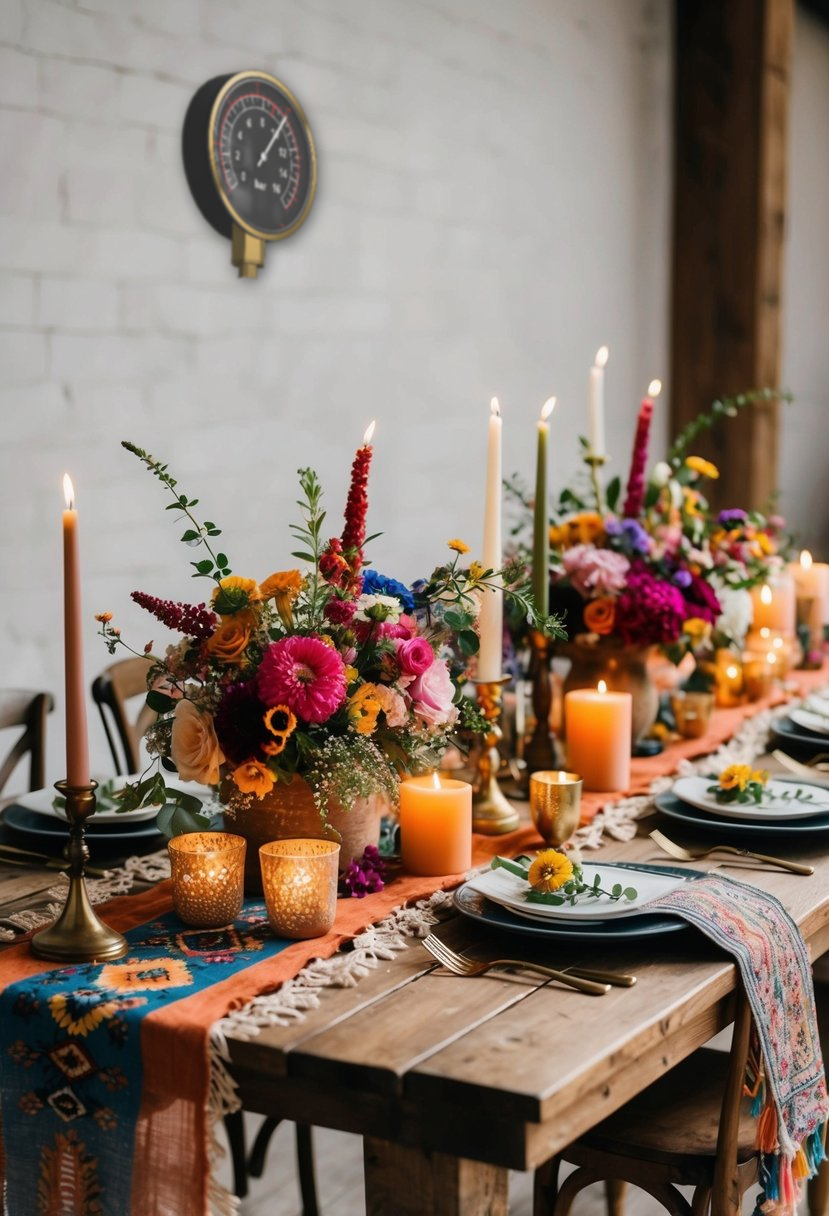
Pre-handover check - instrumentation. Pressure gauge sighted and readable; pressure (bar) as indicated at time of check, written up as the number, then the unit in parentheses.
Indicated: 10 (bar)
